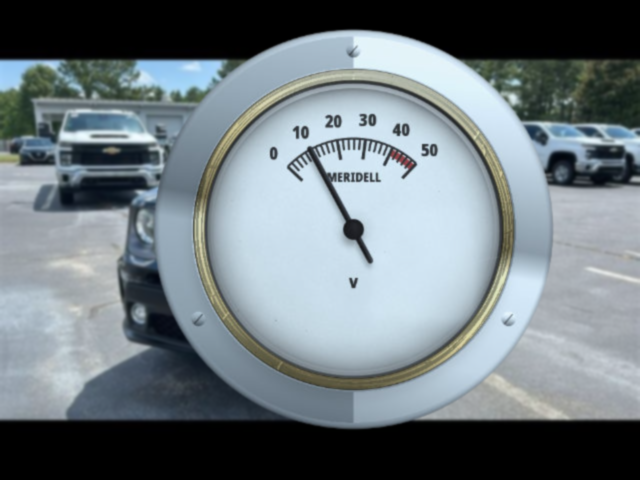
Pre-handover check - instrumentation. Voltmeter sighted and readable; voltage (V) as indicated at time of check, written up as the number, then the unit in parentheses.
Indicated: 10 (V)
